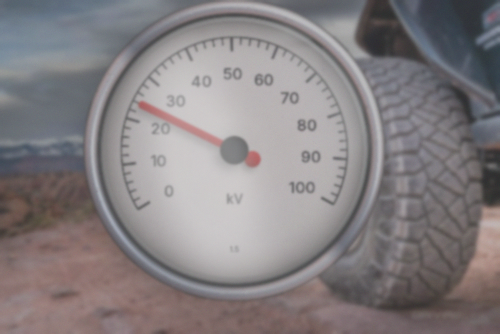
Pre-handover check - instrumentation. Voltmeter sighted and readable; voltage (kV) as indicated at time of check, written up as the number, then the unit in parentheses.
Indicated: 24 (kV)
